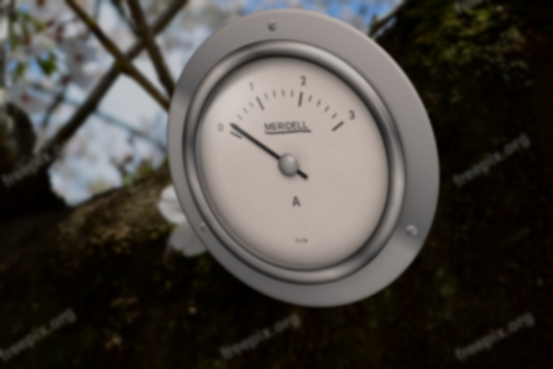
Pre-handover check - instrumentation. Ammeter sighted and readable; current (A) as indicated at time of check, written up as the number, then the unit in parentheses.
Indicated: 0.2 (A)
